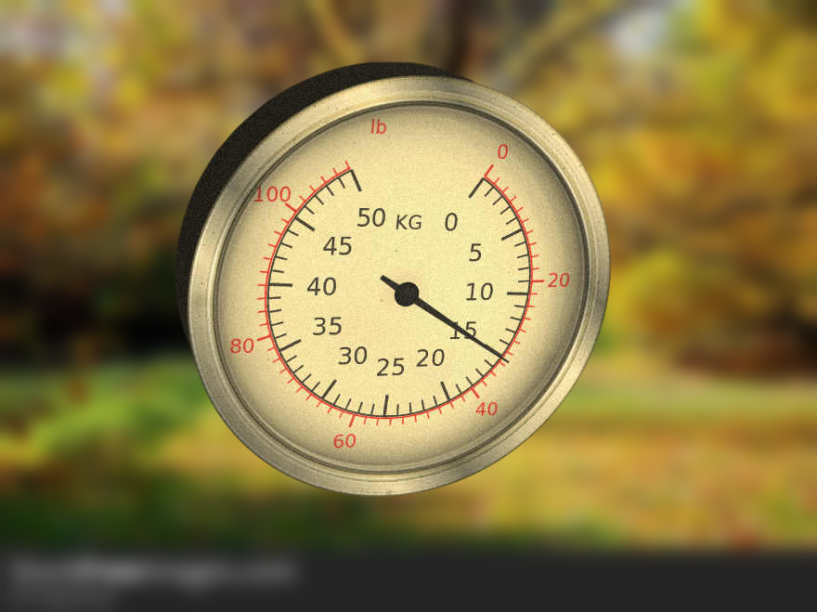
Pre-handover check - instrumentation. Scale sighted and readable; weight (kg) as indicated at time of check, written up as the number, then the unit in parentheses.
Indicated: 15 (kg)
